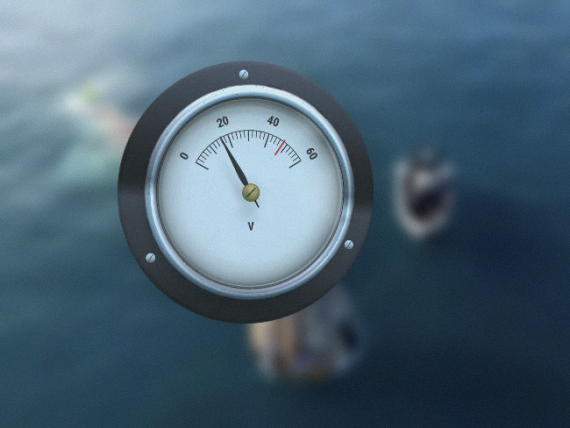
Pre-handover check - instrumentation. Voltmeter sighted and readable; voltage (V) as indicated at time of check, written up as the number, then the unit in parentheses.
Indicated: 16 (V)
